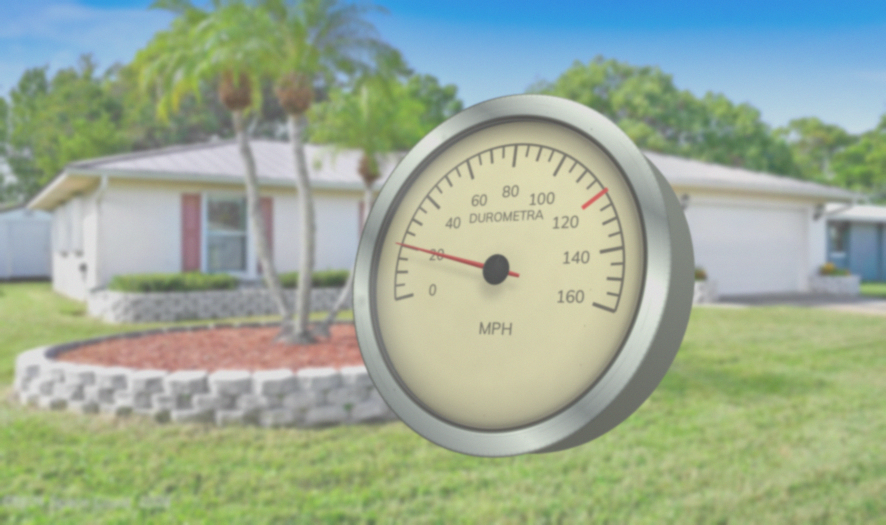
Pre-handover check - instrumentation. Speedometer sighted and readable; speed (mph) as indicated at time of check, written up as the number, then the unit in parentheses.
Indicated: 20 (mph)
